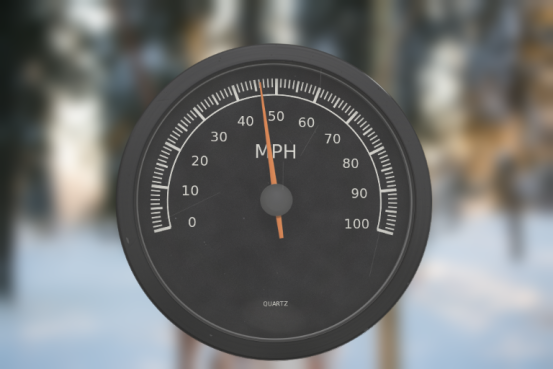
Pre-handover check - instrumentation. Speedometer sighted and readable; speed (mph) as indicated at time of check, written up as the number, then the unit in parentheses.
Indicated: 46 (mph)
